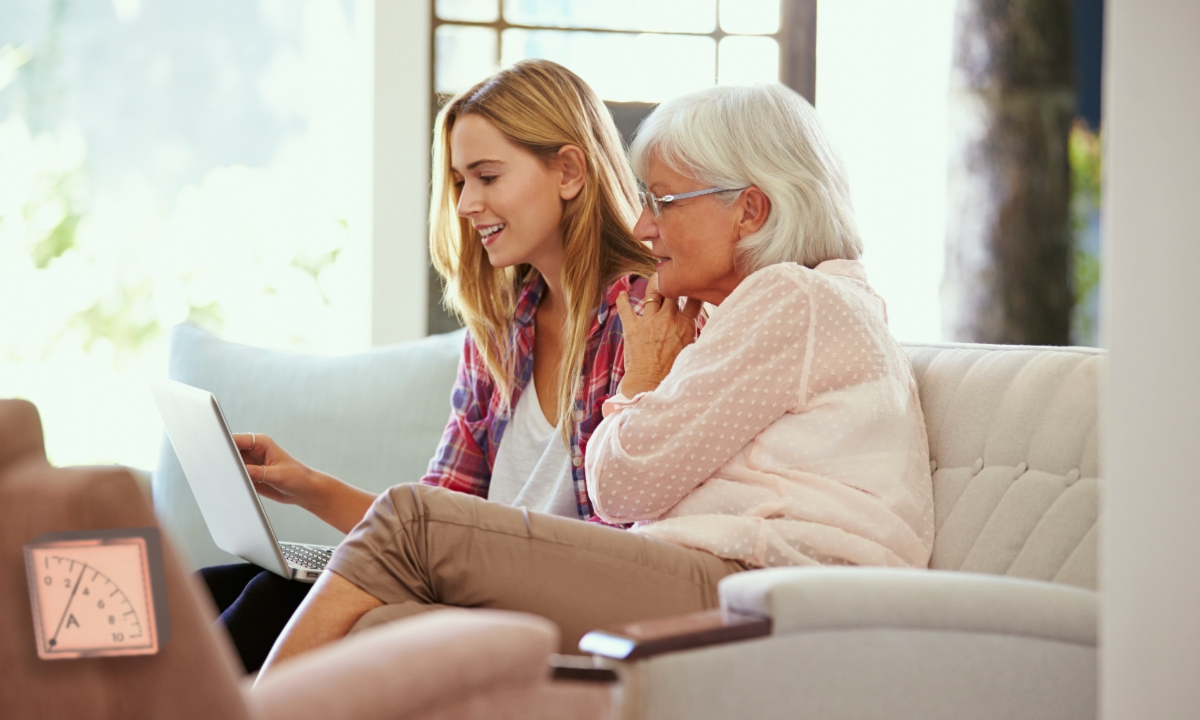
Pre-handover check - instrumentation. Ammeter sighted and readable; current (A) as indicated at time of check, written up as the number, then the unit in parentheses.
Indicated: 3 (A)
